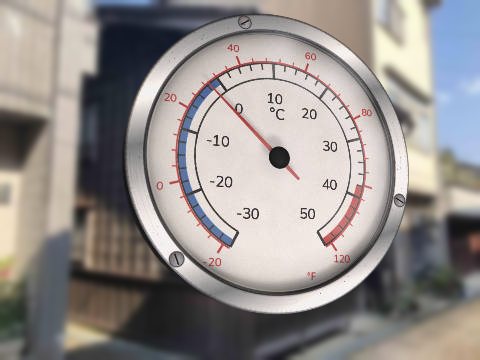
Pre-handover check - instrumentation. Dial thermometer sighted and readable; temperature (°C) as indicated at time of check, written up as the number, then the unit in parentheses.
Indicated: -2 (°C)
